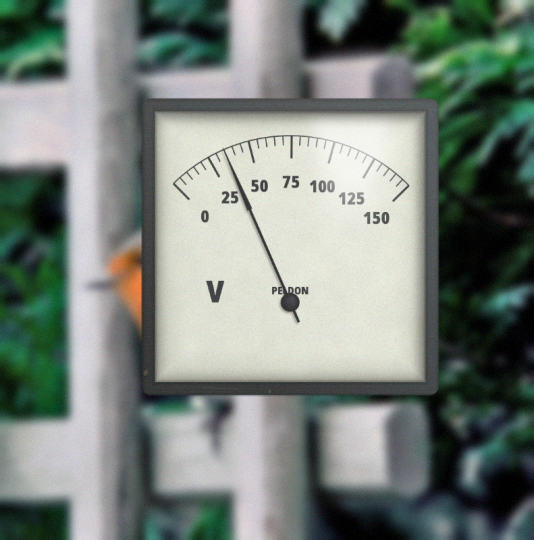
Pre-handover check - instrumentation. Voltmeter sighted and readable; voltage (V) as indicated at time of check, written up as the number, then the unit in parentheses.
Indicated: 35 (V)
